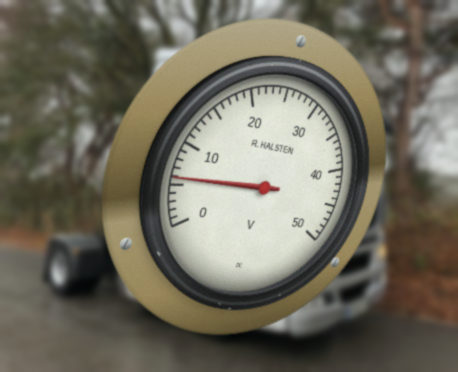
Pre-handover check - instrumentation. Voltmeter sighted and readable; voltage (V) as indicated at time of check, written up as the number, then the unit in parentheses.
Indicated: 6 (V)
